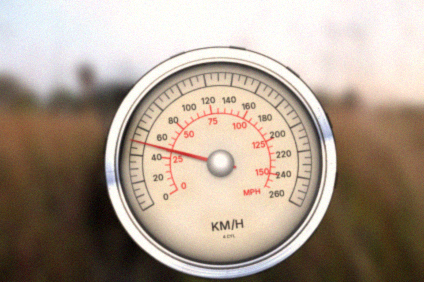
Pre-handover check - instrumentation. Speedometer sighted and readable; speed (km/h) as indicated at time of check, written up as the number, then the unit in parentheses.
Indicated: 50 (km/h)
